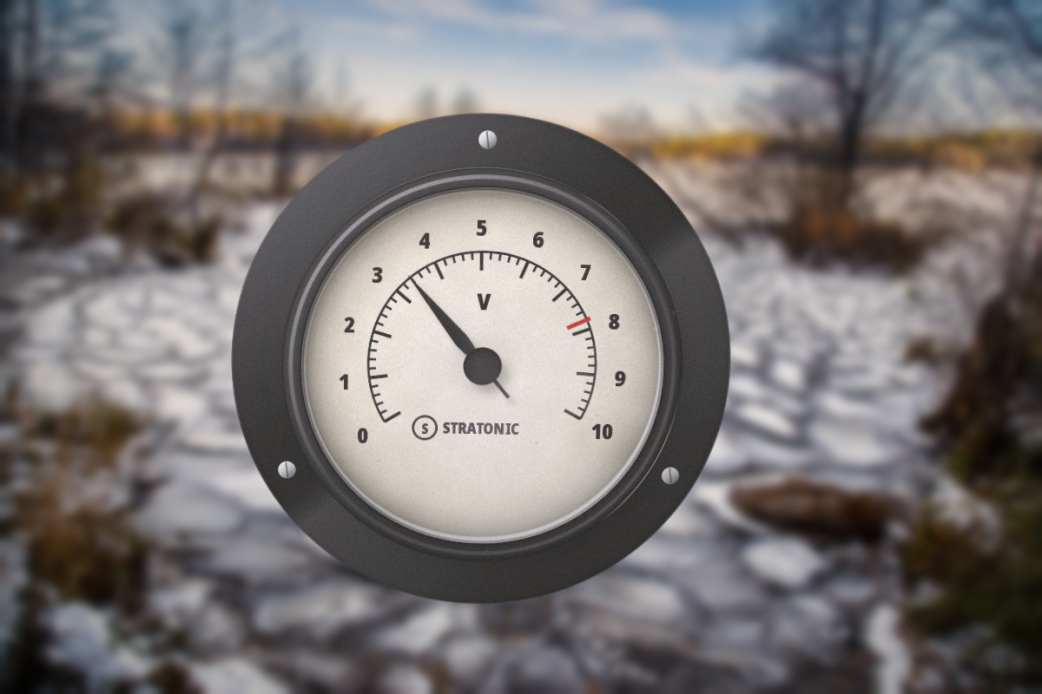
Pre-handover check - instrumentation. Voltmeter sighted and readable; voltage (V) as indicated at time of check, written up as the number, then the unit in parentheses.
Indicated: 3.4 (V)
